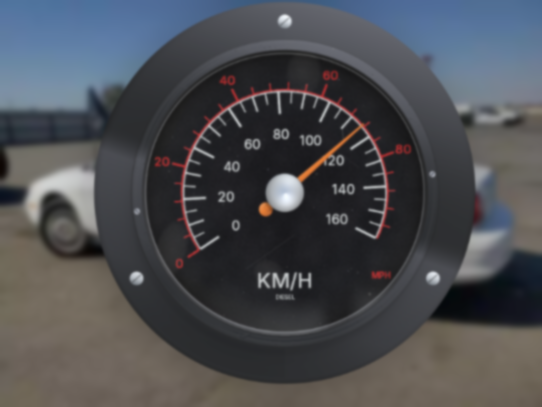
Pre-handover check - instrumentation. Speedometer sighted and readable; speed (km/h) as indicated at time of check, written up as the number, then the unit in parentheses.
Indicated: 115 (km/h)
